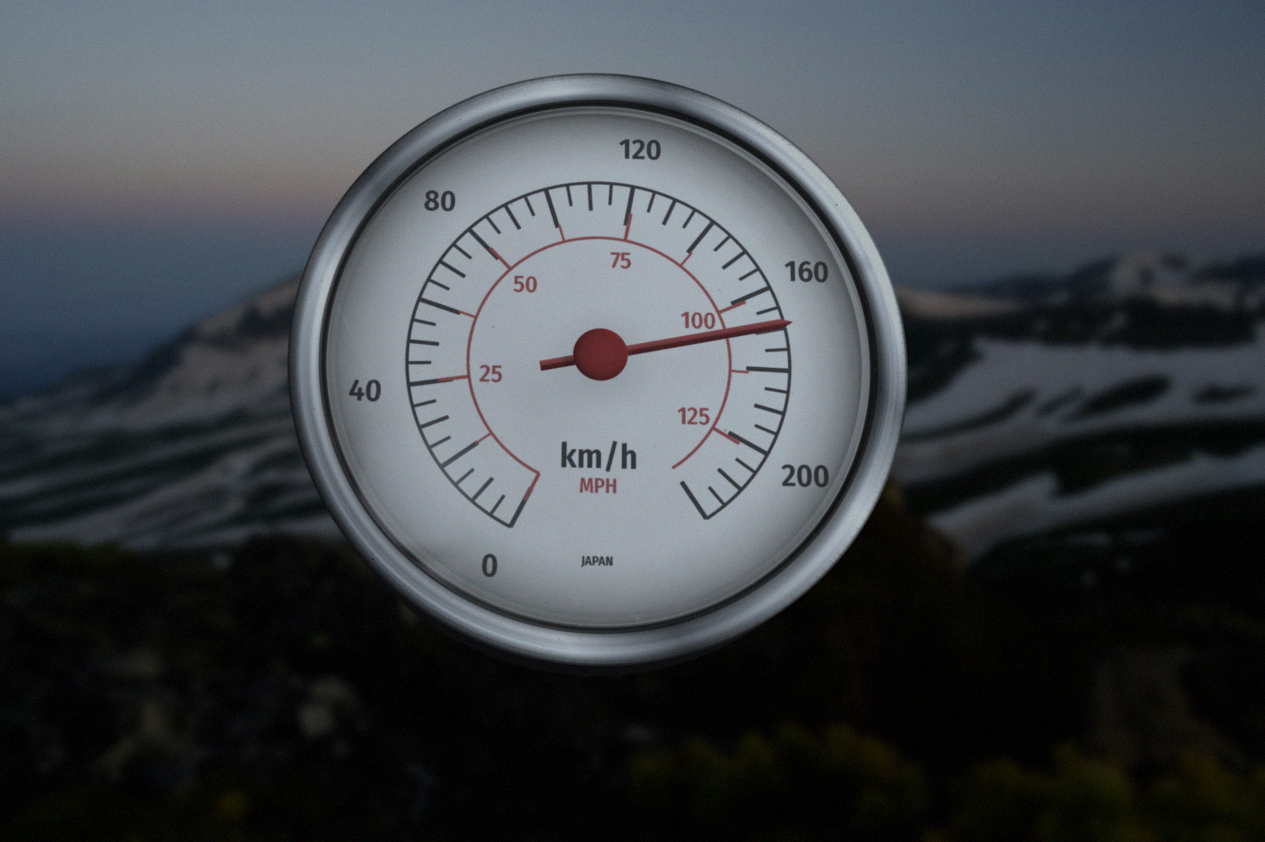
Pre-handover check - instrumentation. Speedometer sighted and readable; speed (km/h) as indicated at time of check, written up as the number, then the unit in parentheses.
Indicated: 170 (km/h)
